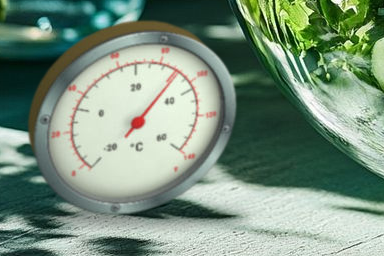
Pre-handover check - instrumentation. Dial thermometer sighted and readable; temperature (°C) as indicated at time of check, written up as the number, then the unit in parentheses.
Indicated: 32 (°C)
